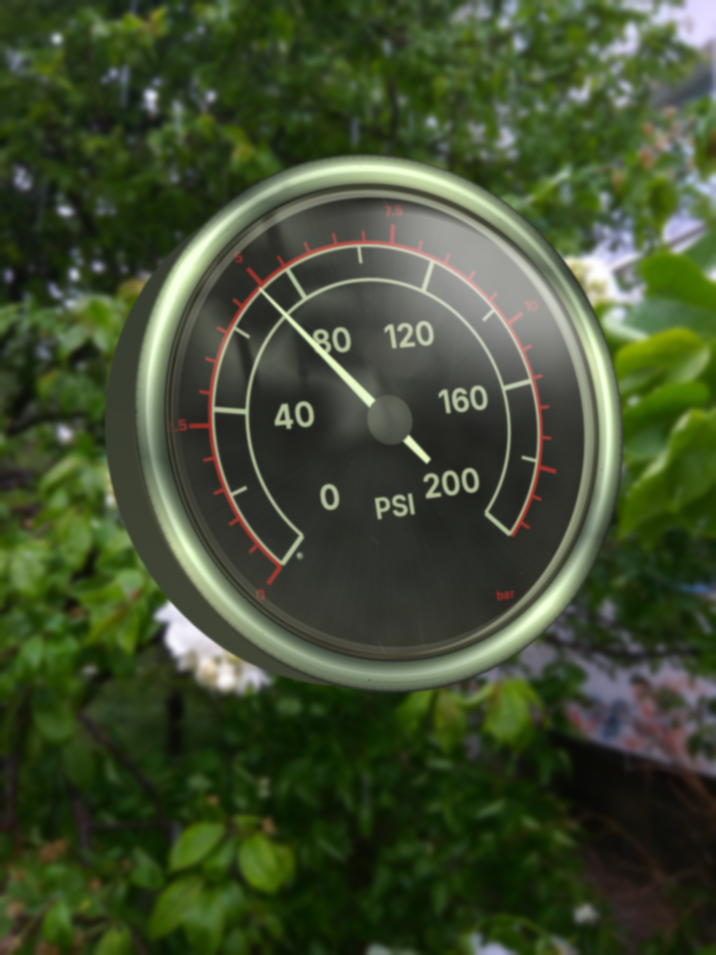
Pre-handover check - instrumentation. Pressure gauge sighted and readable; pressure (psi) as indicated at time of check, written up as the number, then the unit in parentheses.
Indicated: 70 (psi)
